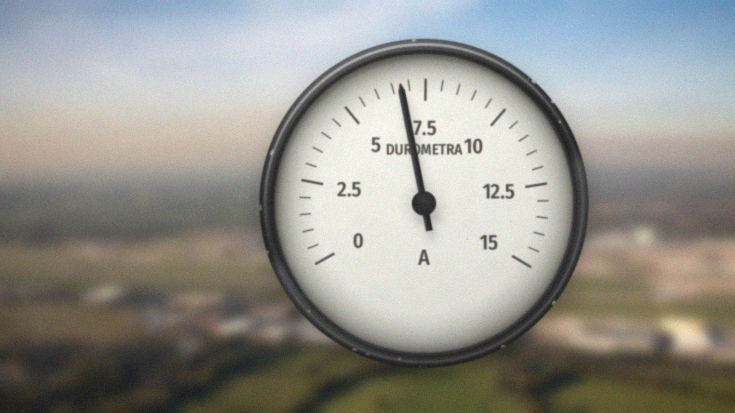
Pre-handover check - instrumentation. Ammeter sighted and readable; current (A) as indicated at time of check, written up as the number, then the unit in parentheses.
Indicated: 6.75 (A)
